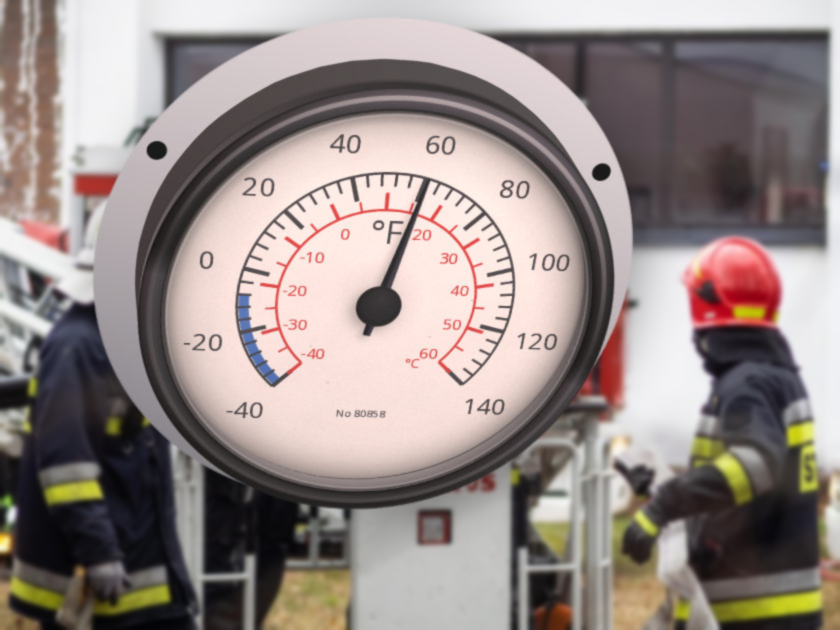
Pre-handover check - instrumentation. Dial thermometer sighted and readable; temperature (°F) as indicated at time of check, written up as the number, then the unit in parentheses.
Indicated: 60 (°F)
